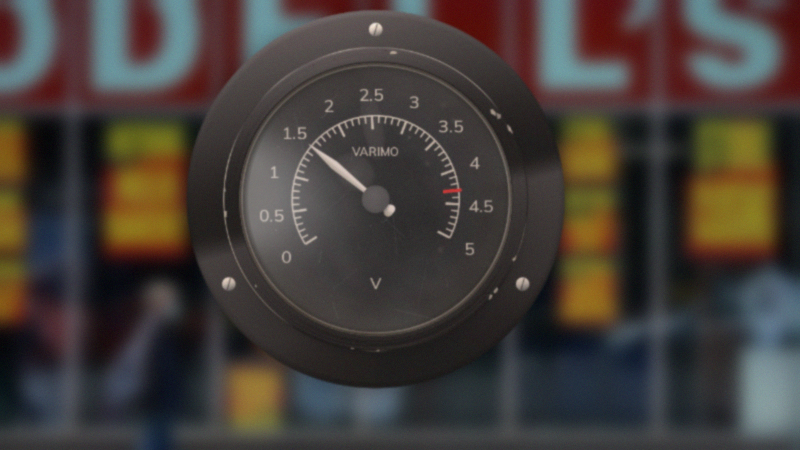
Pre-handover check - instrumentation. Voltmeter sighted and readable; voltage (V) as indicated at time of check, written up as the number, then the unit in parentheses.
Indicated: 1.5 (V)
